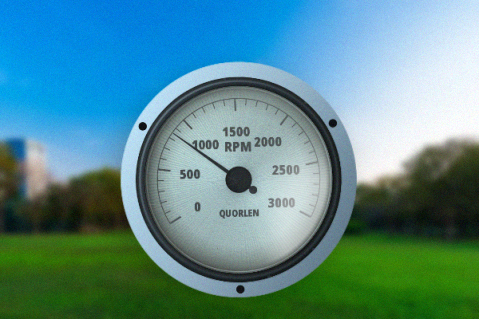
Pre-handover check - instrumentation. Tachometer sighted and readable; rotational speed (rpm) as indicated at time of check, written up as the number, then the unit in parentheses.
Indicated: 850 (rpm)
